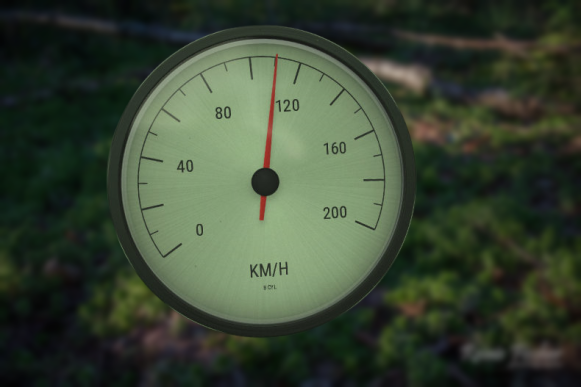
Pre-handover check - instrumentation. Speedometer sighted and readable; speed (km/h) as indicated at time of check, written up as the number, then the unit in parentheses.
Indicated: 110 (km/h)
